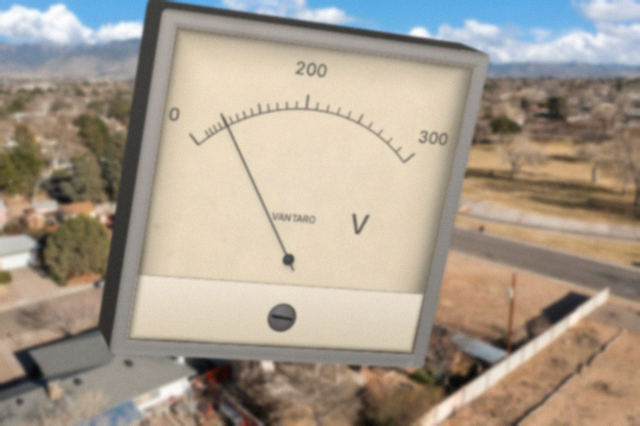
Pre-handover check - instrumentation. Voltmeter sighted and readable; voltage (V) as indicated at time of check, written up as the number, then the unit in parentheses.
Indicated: 100 (V)
